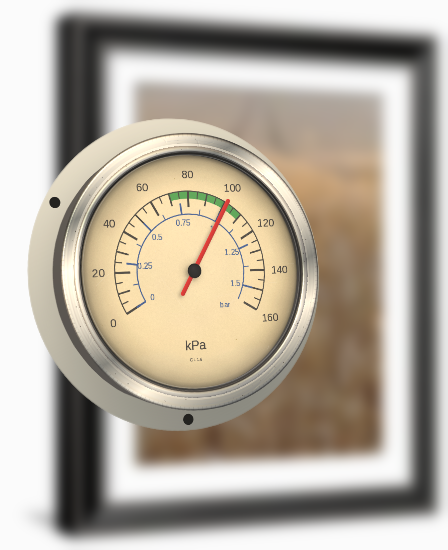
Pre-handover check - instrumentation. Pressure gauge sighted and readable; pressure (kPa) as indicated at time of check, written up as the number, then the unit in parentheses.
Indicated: 100 (kPa)
